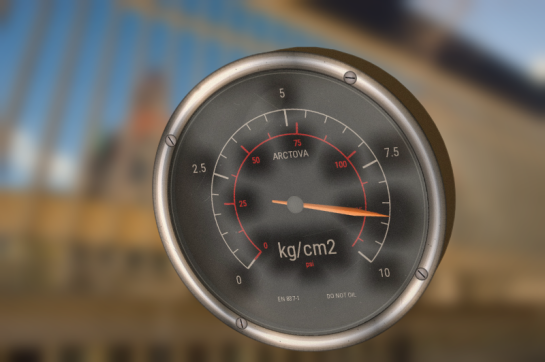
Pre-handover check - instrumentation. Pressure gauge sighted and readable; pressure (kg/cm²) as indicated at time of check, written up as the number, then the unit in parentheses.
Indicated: 8.75 (kg/cm²)
